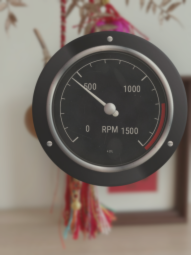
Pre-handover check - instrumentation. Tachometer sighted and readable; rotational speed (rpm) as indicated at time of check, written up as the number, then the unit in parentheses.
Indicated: 450 (rpm)
